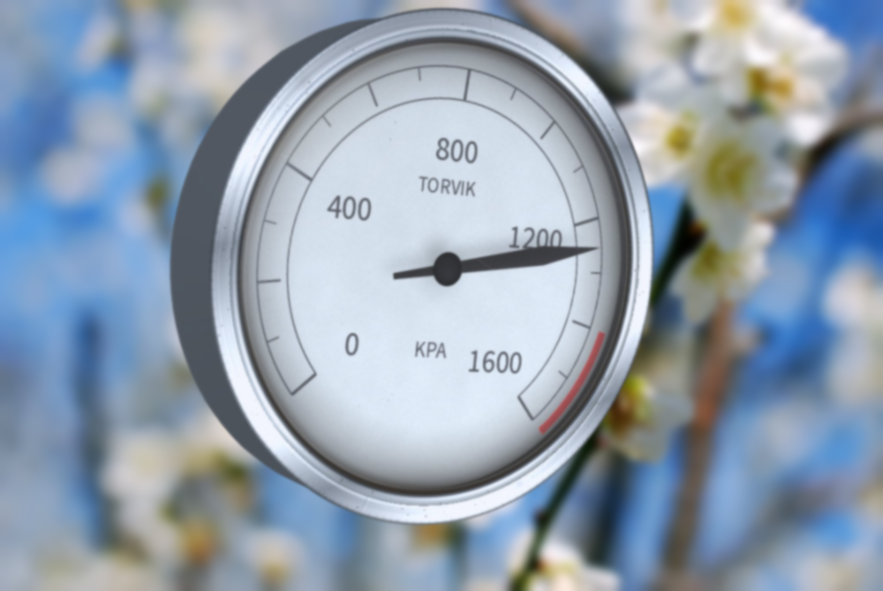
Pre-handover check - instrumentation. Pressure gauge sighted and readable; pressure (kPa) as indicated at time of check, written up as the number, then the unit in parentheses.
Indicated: 1250 (kPa)
